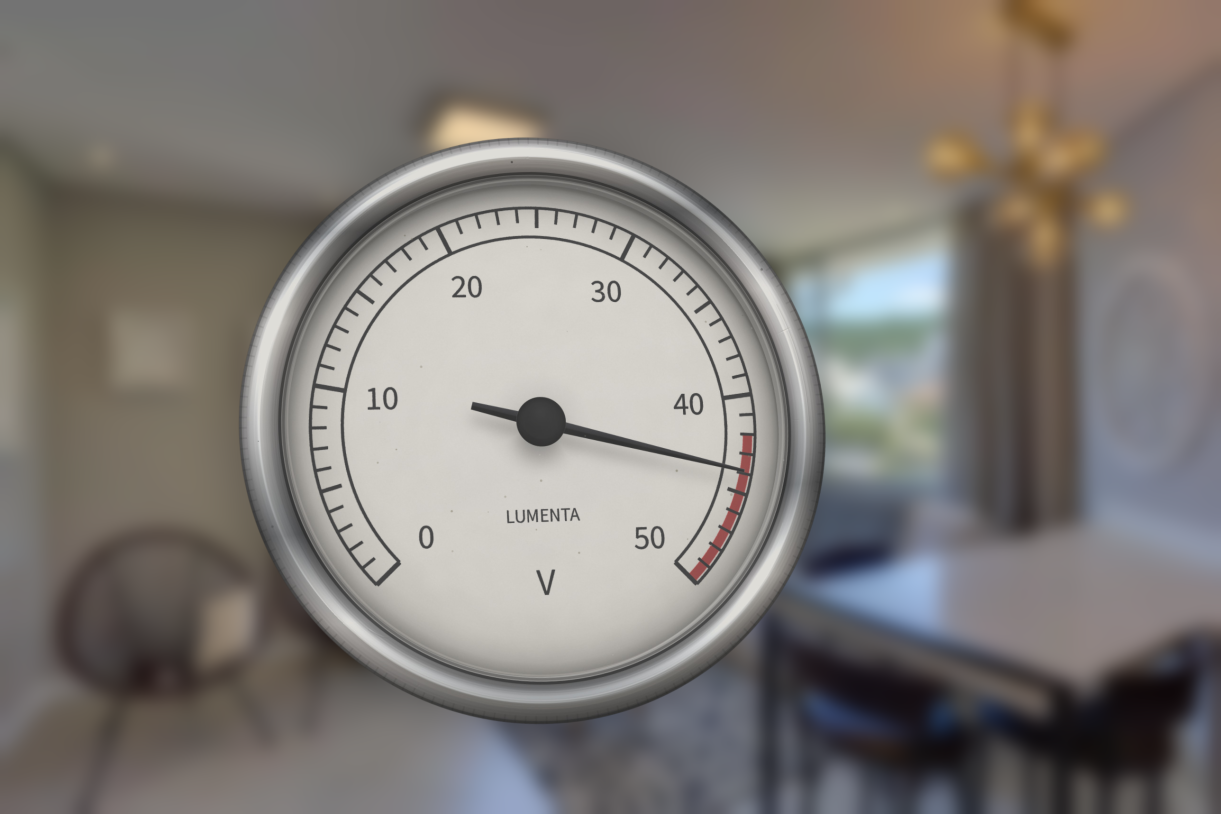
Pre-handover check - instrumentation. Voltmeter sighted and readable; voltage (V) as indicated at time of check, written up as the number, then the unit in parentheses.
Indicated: 44 (V)
